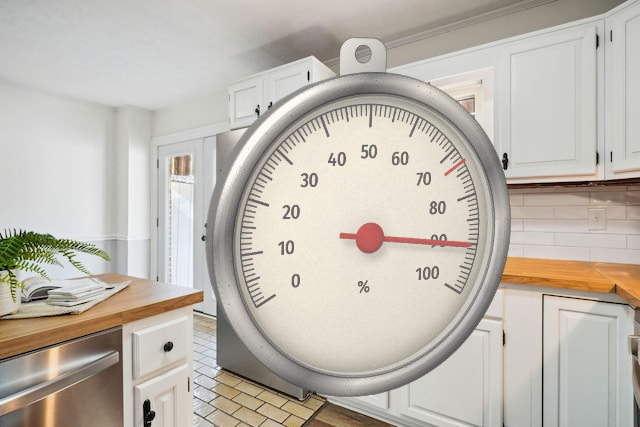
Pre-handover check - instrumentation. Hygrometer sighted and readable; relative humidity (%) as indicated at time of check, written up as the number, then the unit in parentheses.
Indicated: 90 (%)
